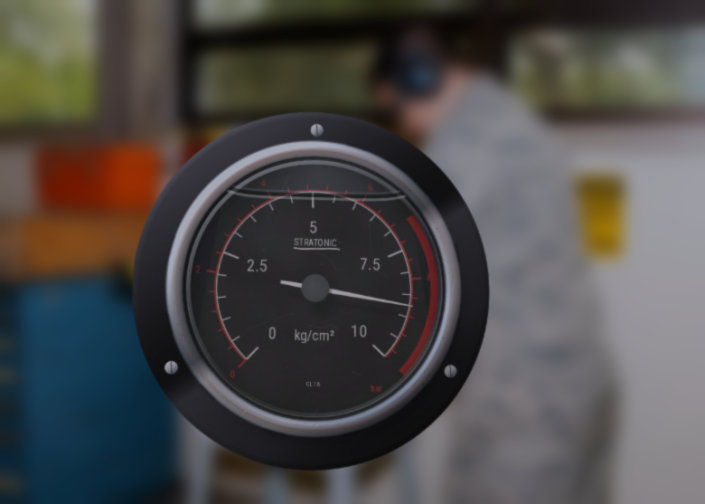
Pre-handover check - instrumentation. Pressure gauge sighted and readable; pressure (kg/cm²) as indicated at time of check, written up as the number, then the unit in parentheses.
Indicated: 8.75 (kg/cm²)
